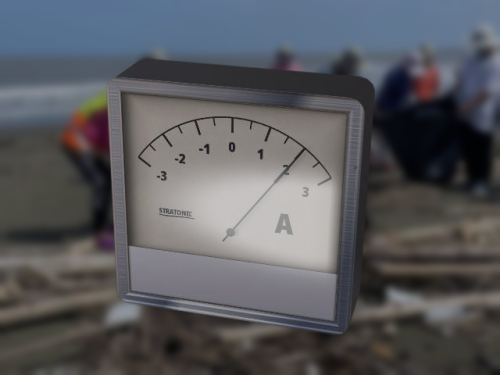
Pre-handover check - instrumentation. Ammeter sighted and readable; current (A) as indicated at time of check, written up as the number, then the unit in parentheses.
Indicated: 2 (A)
